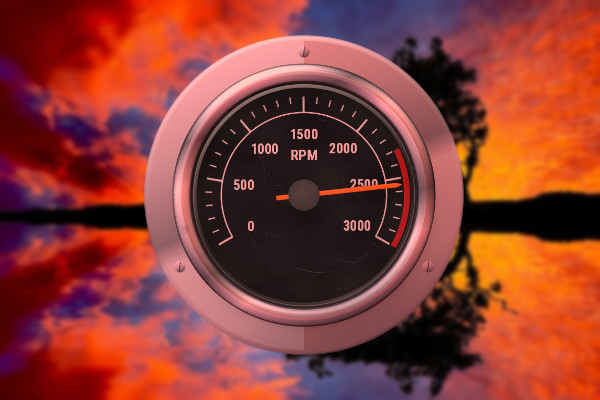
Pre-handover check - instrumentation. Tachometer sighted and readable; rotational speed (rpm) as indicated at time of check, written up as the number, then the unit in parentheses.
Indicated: 2550 (rpm)
